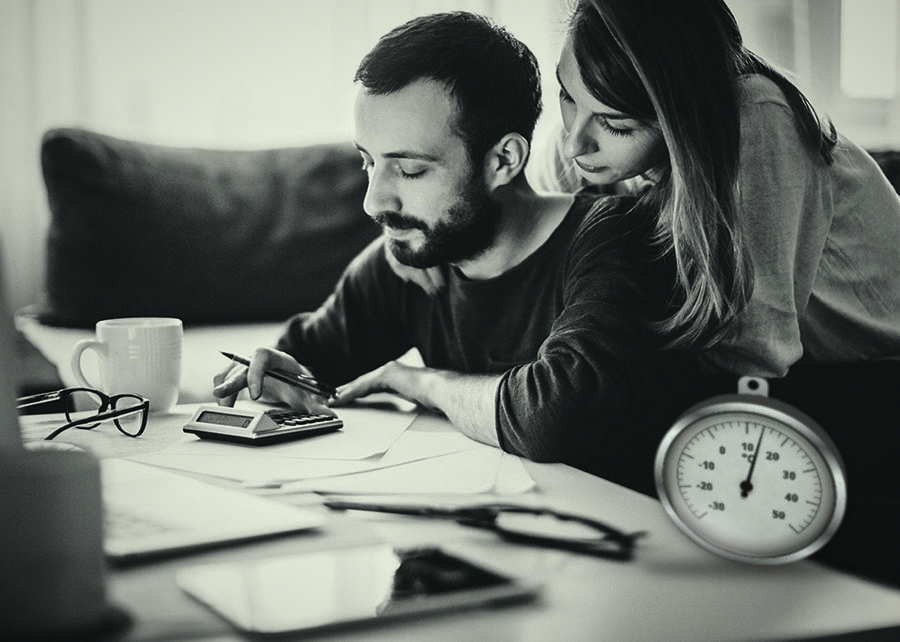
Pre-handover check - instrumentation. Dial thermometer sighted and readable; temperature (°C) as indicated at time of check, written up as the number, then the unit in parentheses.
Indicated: 14 (°C)
